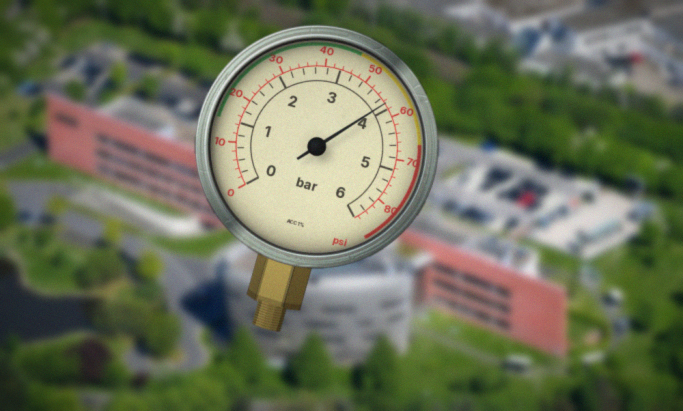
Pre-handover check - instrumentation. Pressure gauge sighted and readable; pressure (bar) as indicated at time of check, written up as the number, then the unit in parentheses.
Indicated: 3.9 (bar)
